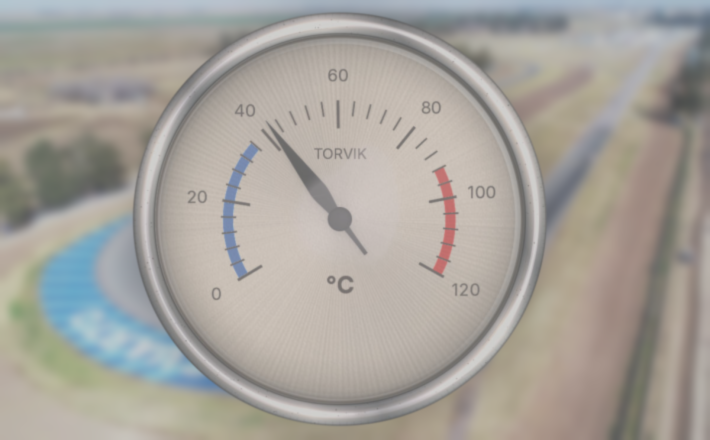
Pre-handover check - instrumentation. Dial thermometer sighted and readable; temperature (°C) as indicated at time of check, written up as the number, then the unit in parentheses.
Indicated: 42 (°C)
